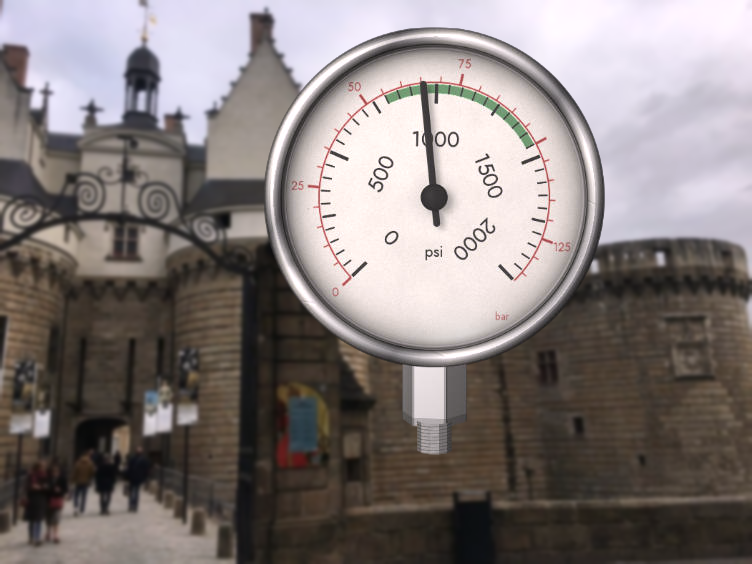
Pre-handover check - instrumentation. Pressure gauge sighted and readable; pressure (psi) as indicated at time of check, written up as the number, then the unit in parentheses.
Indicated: 950 (psi)
